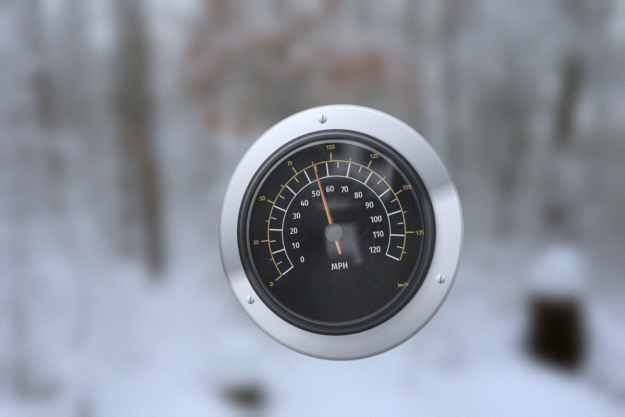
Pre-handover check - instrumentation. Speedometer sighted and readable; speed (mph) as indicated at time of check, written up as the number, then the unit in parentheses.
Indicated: 55 (mph)
